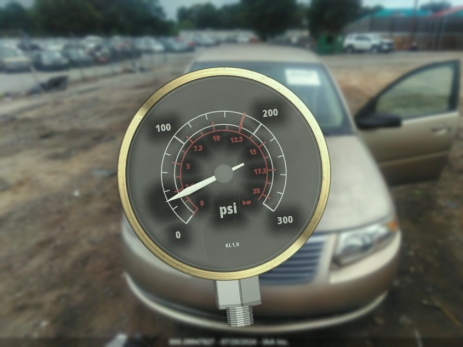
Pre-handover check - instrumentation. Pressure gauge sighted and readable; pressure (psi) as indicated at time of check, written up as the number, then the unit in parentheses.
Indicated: 30 (psi)
